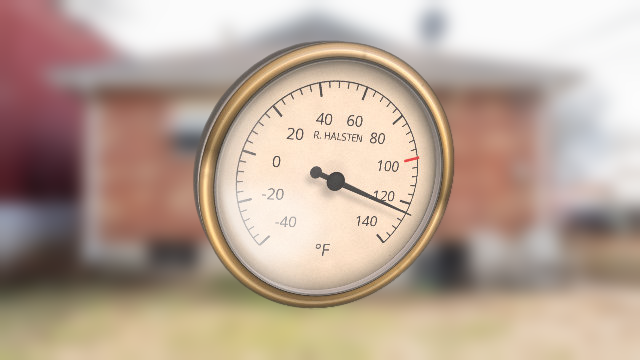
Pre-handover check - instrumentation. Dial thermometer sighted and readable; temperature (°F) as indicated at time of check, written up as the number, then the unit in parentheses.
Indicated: 124 (°F)
